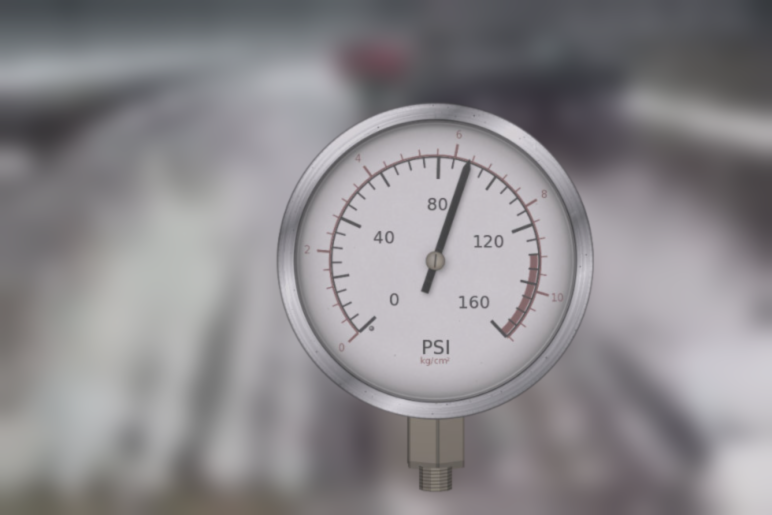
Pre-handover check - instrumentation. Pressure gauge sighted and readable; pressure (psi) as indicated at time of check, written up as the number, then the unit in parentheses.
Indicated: 90 (psi)
